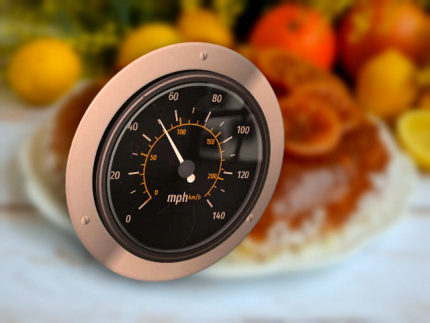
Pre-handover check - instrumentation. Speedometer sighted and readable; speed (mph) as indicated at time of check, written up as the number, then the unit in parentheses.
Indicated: 50 (mph)
